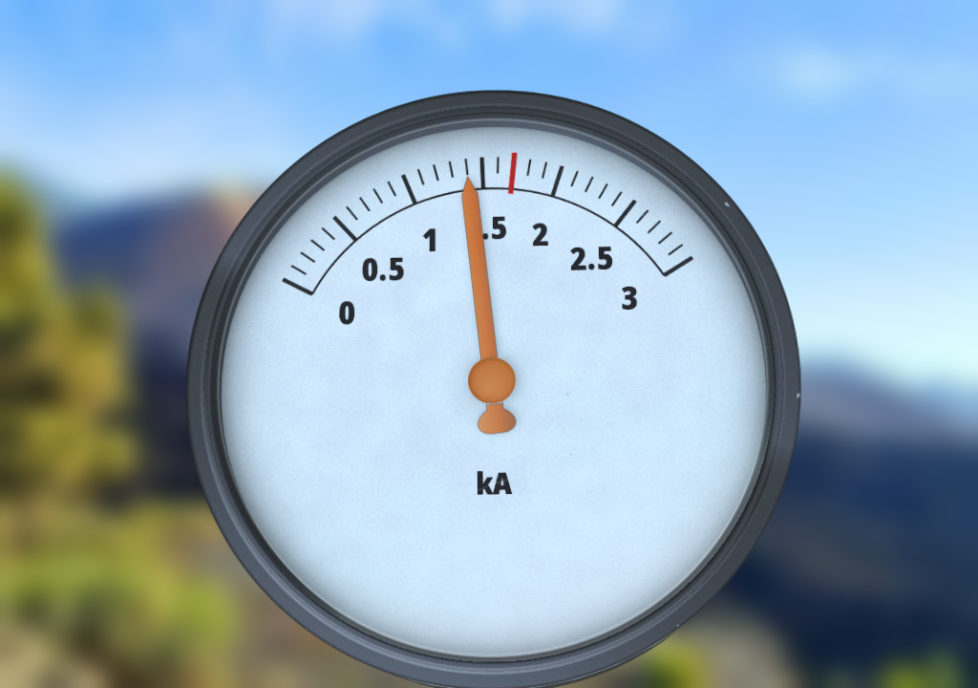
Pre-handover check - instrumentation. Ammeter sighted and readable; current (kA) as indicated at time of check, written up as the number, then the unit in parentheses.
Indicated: 1.4 (kA)
